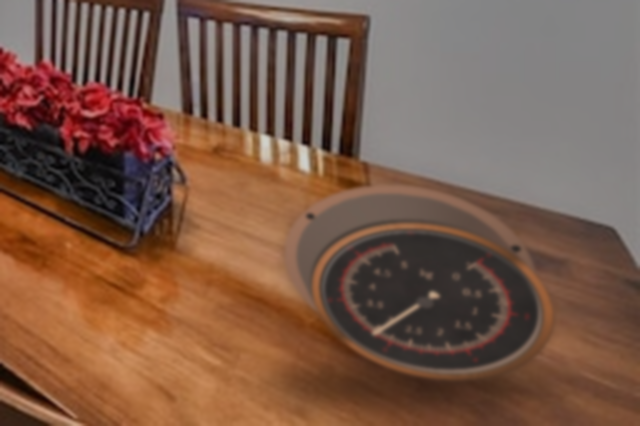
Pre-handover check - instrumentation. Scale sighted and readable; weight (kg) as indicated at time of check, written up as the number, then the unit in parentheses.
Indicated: 3 (kg)
